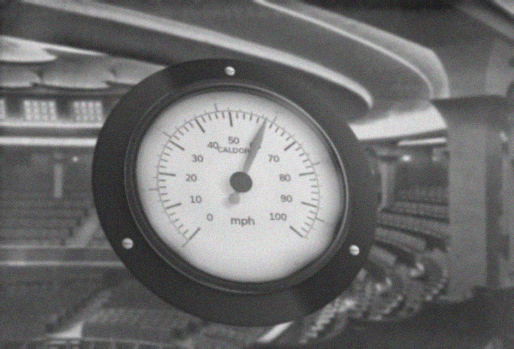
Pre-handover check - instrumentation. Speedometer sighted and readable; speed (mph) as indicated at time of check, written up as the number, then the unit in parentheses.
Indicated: 60 (mph)
